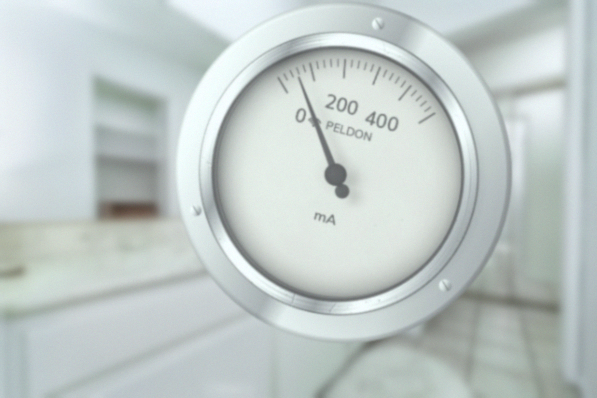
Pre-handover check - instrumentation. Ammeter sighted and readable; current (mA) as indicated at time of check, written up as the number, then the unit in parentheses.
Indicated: 60 (mA)
